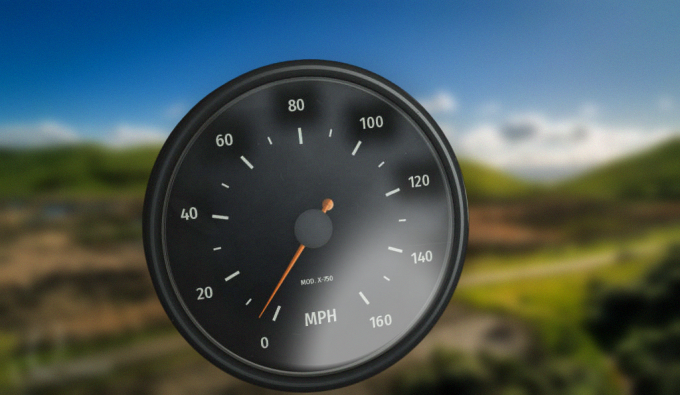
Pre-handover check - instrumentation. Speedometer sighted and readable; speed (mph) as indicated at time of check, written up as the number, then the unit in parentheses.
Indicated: 5 (mph)
